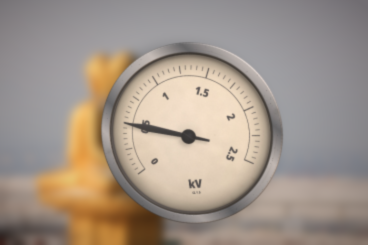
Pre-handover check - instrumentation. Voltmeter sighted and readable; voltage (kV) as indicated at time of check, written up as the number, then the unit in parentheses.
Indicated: 0.5 (kV)
